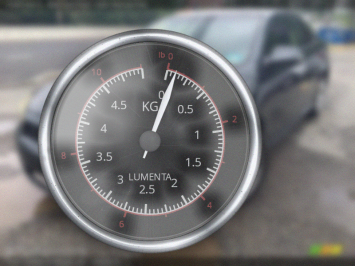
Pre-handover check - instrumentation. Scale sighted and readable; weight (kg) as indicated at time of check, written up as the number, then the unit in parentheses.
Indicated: 0.1 (kg)
